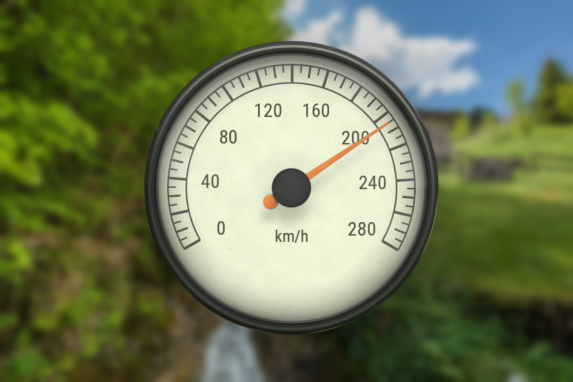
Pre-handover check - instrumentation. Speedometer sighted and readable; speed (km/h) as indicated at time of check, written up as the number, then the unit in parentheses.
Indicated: 205 (km/h)
